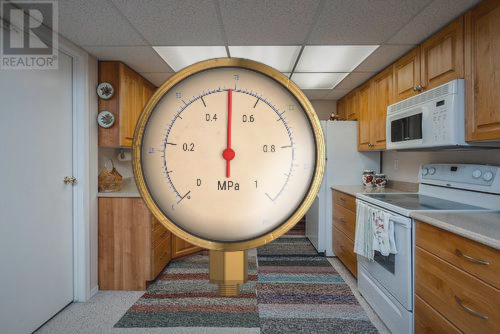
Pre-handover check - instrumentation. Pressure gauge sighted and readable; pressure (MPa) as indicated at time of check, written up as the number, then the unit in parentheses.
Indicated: 0.5 (MPa)
